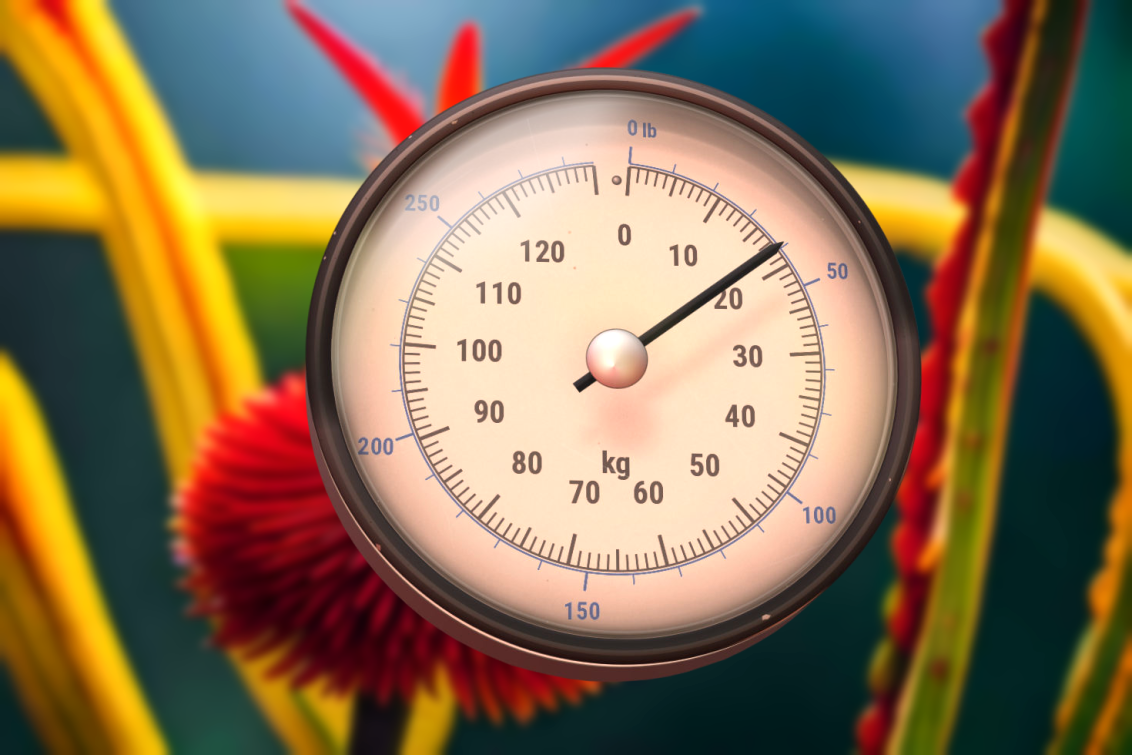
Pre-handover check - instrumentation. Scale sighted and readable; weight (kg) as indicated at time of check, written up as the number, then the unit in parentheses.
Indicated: 18 (kg)
